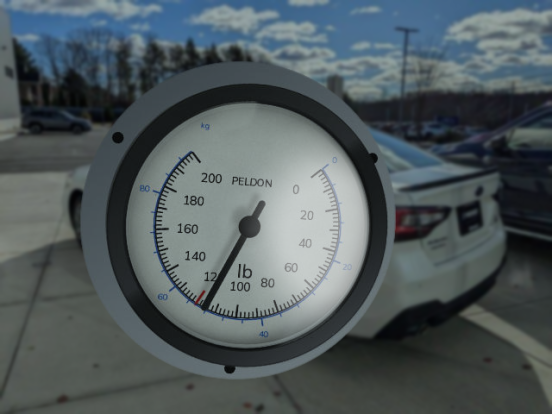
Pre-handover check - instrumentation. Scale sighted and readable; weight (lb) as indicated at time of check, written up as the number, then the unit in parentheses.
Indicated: 116 (lb)
